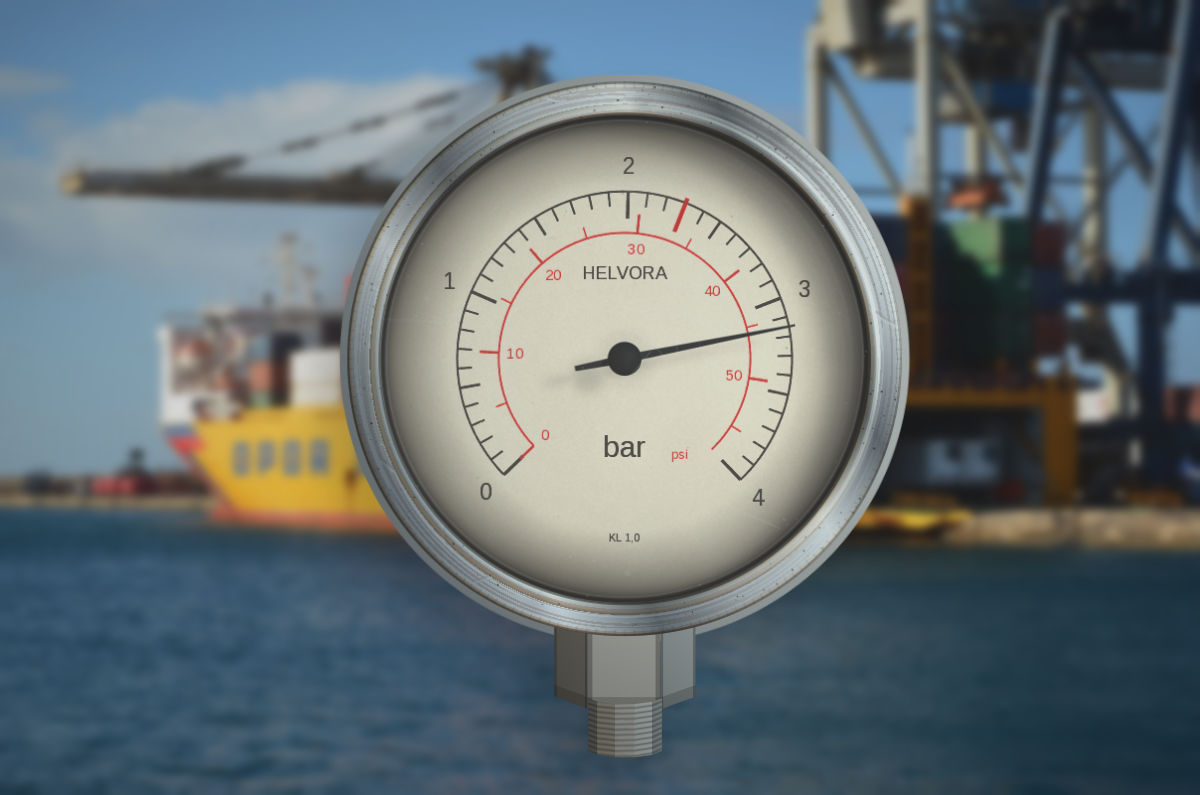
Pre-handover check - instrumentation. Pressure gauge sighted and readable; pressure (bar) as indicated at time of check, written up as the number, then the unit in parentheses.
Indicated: 3.15 (bar)
